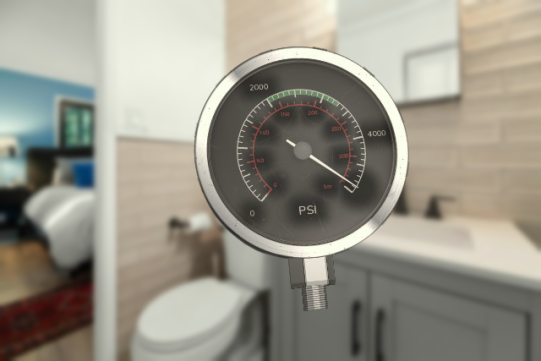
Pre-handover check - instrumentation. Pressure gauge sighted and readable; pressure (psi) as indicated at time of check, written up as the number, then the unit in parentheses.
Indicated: 4900 (psi)
